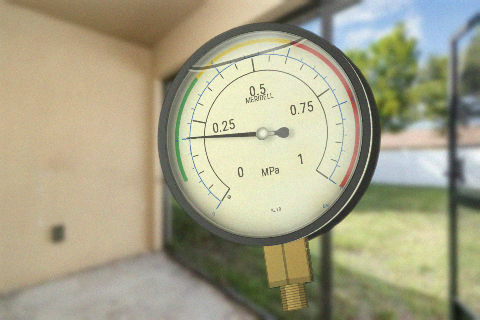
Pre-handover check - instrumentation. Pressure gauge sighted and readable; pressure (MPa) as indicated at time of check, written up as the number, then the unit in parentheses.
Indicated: 0.2 (MPa)
